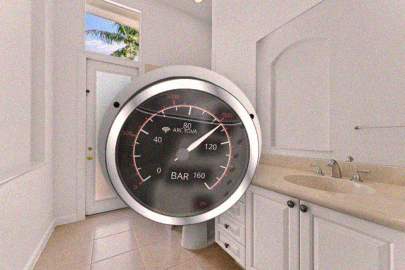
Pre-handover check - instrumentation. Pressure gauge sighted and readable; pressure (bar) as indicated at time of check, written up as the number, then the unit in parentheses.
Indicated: 105 (bar)
